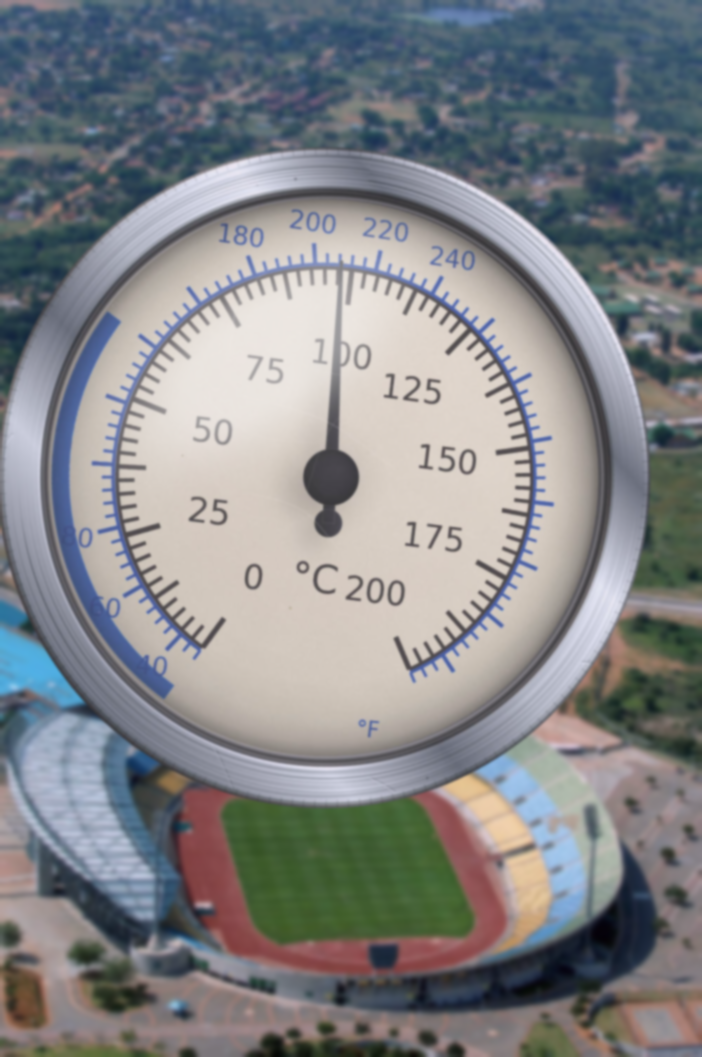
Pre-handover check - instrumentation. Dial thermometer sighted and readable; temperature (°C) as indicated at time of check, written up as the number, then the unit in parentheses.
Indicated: 97.5 (°C)
